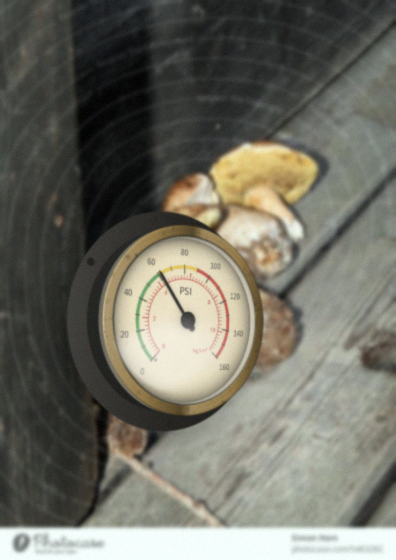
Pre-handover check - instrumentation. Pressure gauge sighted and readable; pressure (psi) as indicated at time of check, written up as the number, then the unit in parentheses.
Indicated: 60 (psi)
